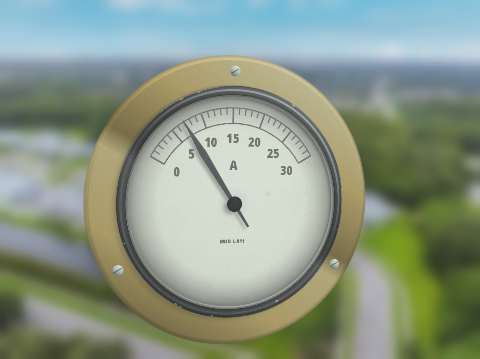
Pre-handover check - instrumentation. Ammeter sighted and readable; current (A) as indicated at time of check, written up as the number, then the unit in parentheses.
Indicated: 7 (A)
